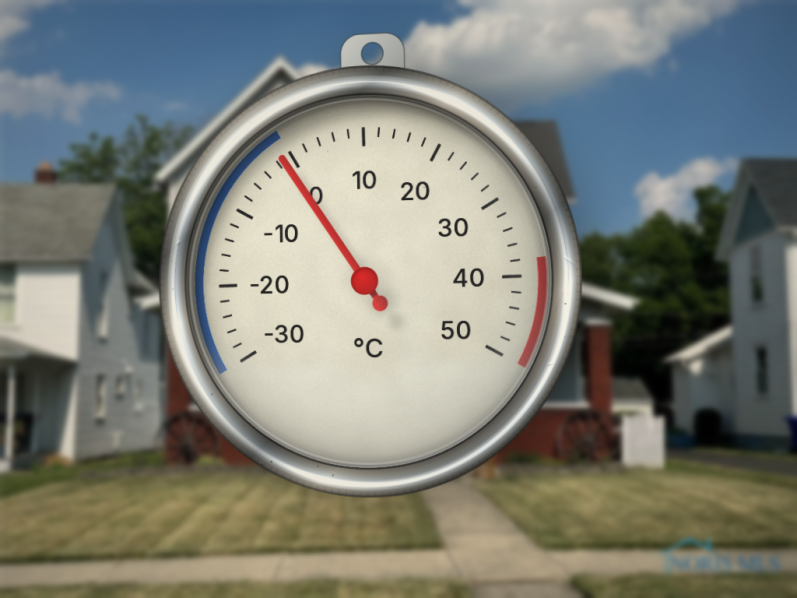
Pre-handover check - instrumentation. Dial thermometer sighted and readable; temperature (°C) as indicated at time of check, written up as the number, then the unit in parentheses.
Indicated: -1 (°C)
